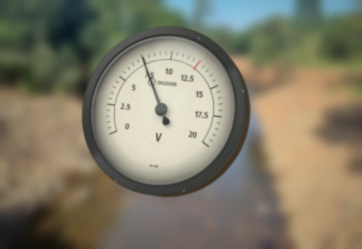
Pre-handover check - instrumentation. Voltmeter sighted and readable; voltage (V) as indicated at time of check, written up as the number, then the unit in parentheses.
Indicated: 7.5 (V)
